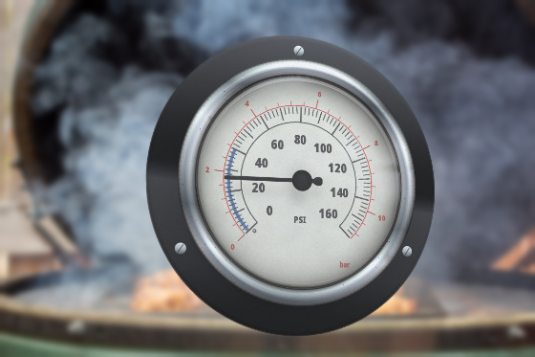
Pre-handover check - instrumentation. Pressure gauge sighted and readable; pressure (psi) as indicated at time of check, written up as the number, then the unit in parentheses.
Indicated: 26 (psi)
